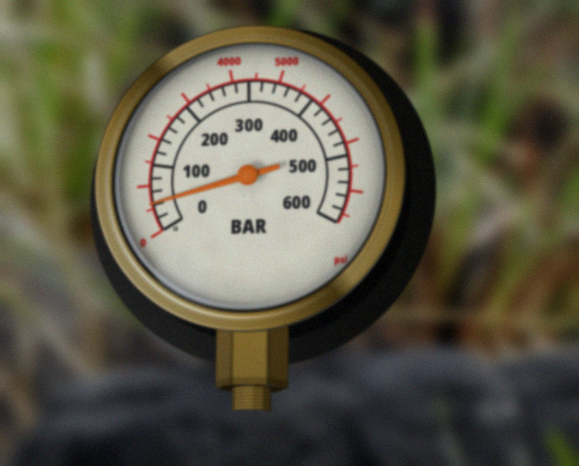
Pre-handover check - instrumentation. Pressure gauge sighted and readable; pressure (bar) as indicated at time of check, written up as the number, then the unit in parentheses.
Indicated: 40 (bar)
